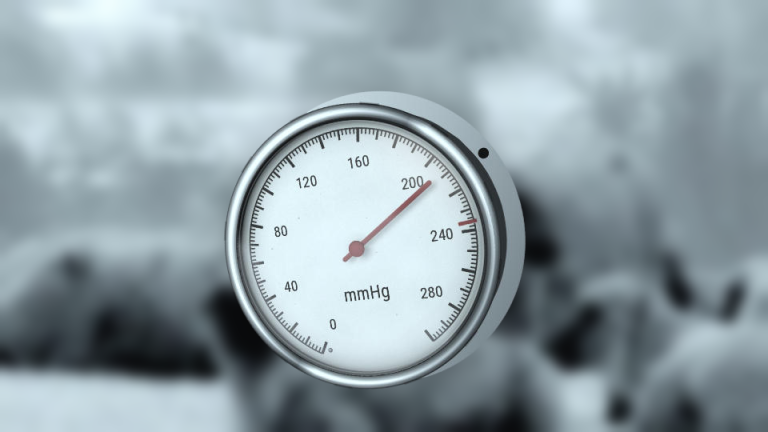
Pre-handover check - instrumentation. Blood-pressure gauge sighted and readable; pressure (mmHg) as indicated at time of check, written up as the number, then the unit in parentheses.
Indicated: 208 (mmHg)
